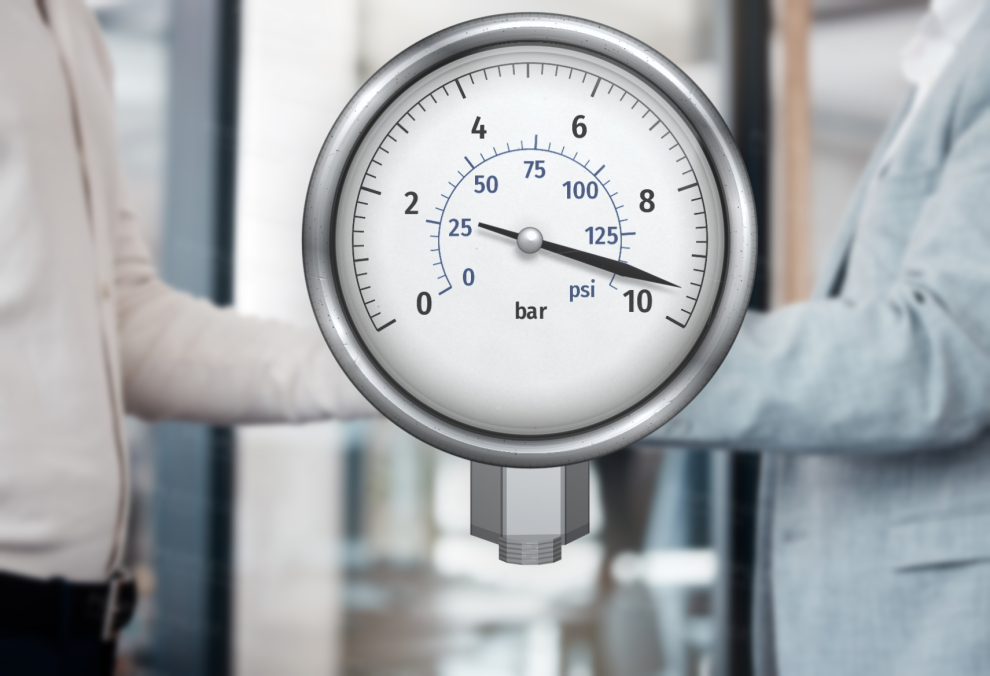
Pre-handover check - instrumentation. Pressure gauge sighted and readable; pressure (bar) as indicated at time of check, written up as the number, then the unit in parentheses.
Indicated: 9.5 (bar)
